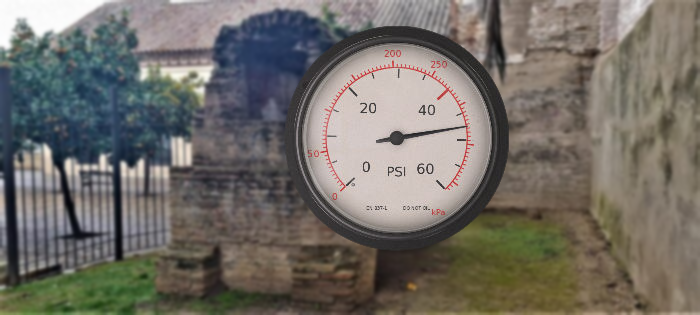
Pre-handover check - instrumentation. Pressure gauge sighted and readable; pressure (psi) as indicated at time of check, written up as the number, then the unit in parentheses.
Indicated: 47.5 (psi)
